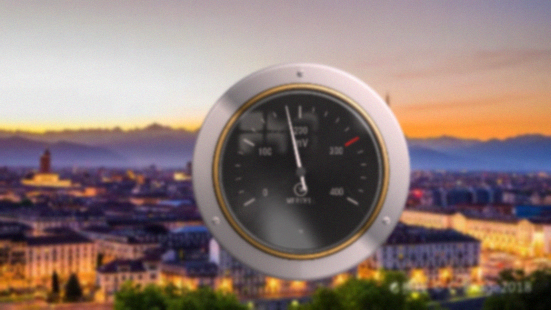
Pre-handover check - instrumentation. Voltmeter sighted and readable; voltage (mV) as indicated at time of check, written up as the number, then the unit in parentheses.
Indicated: 180 (mV)
